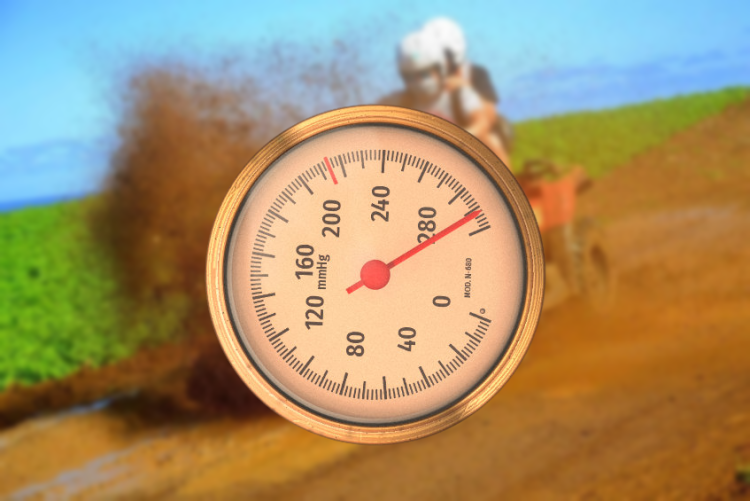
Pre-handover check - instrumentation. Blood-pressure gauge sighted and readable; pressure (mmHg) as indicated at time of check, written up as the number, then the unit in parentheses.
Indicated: 292 (mmHg)
